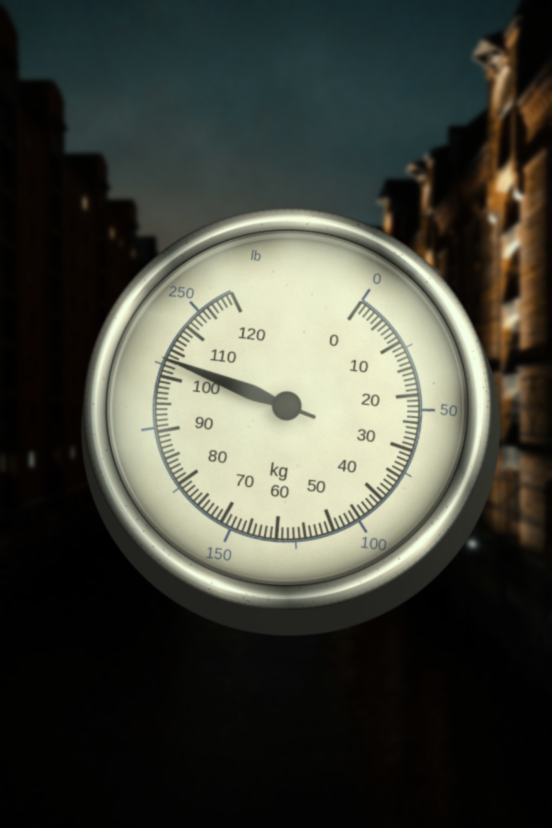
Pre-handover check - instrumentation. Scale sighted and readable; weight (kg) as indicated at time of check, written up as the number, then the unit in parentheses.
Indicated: 103 (kg)
